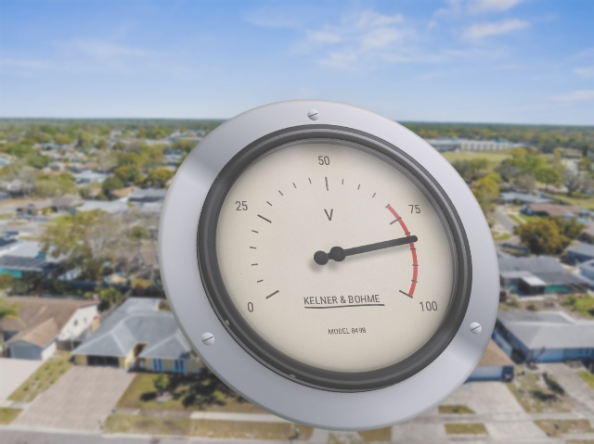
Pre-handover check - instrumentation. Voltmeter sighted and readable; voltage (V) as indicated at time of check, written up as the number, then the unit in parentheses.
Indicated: 82.5 (V)
